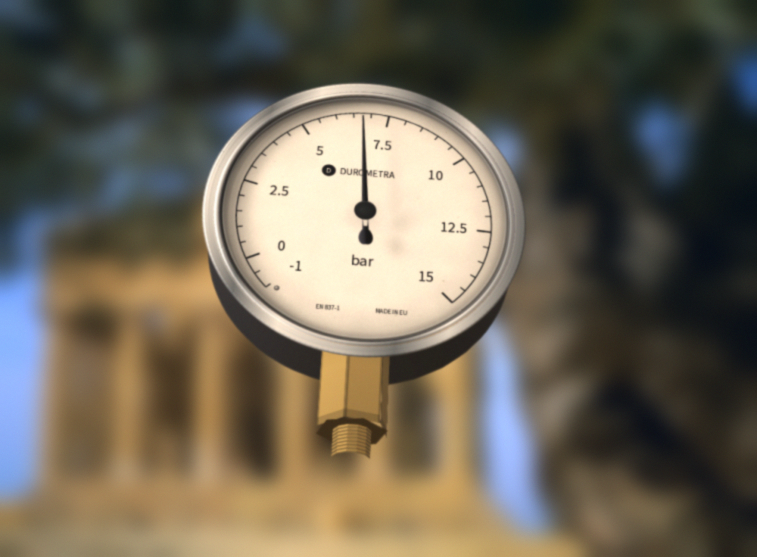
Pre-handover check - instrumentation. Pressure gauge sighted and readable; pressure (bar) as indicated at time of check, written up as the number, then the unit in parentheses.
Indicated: 6.75 (bar)
